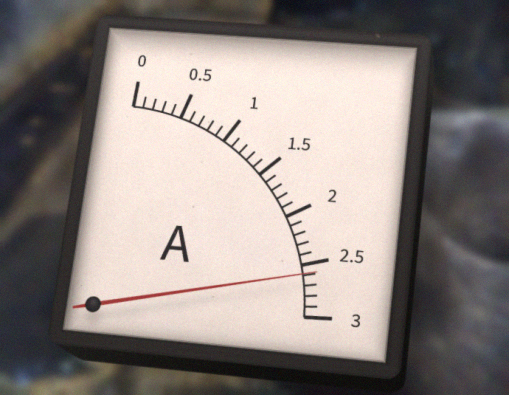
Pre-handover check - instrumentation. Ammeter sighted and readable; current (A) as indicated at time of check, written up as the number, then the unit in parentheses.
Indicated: 2.6 (A)
